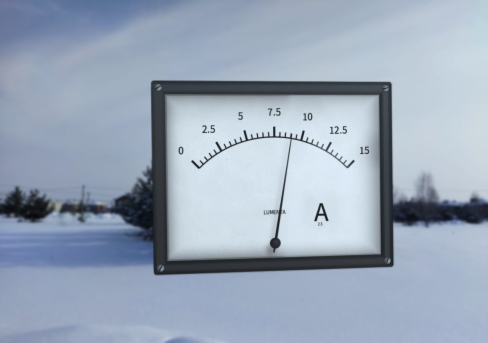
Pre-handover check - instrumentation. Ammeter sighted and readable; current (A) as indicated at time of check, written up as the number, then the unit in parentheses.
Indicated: 9 (A)
